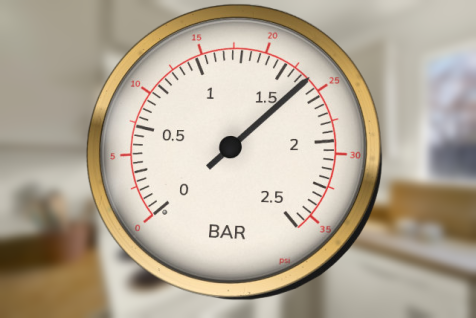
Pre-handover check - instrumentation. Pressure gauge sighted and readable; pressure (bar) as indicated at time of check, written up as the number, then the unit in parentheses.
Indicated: 1.65 (bar)
